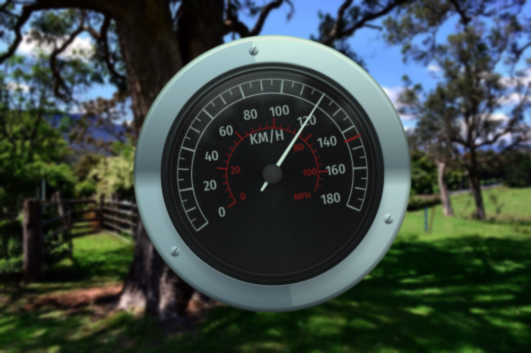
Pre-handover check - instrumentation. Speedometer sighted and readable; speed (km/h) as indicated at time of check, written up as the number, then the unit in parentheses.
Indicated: 120 (km/h)
